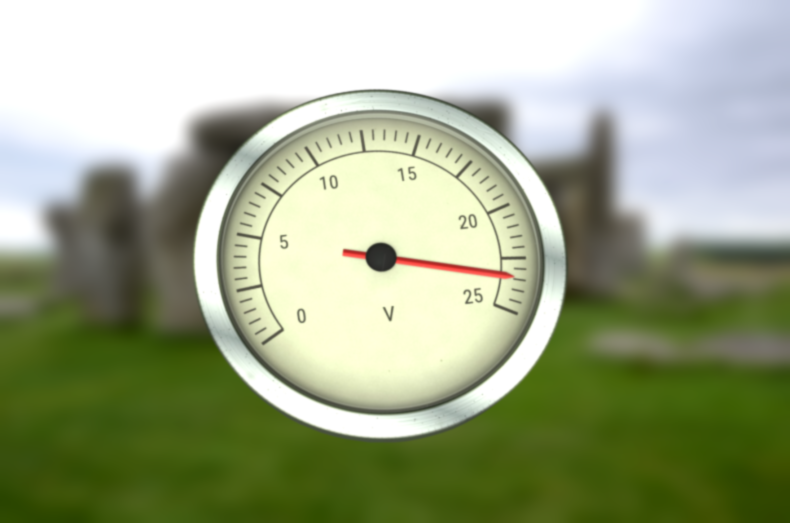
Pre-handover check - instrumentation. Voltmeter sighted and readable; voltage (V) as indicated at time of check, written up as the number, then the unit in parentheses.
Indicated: 23.5 (V)
